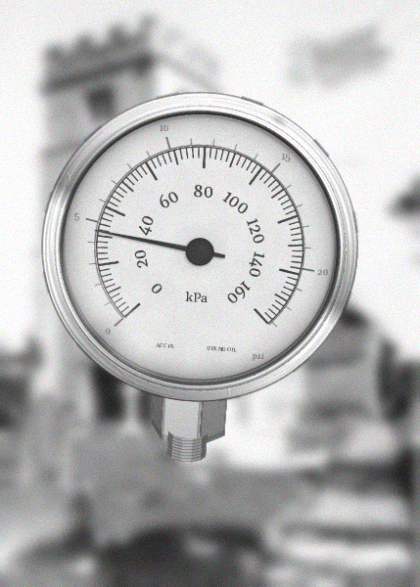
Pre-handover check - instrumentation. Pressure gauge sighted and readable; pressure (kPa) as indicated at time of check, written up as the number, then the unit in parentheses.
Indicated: 32 (kPa)
